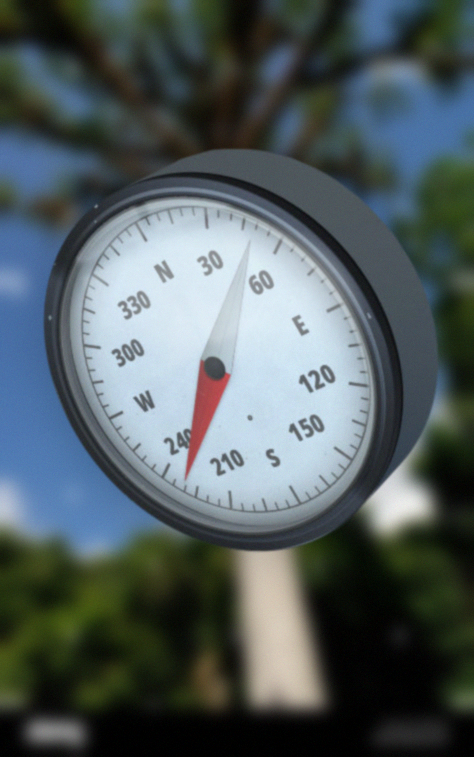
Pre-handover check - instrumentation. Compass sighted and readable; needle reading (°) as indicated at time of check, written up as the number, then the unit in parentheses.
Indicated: 230 (°)
